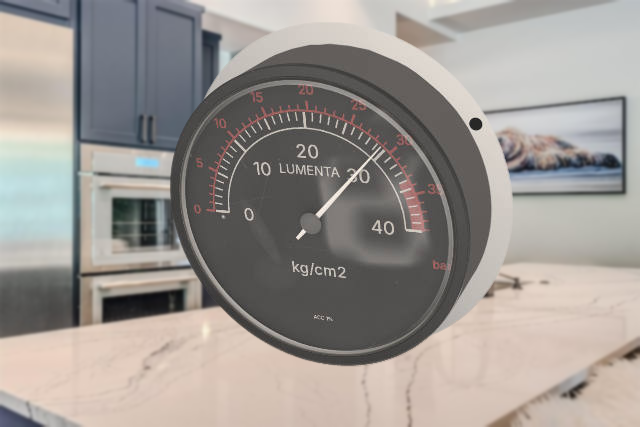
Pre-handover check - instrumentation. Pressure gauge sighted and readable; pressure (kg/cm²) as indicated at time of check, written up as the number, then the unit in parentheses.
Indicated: 29.5 (kg/cm²)
